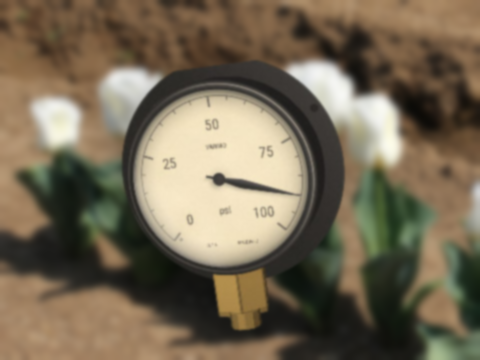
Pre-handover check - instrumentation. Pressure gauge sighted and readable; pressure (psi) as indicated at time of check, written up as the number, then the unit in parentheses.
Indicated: 90 (psi)
